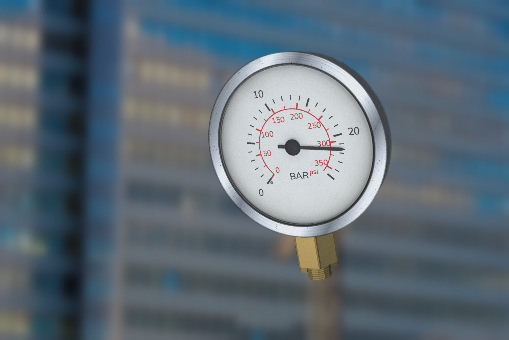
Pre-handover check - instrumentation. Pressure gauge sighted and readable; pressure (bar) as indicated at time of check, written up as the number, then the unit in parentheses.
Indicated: 21.5 (bar)
